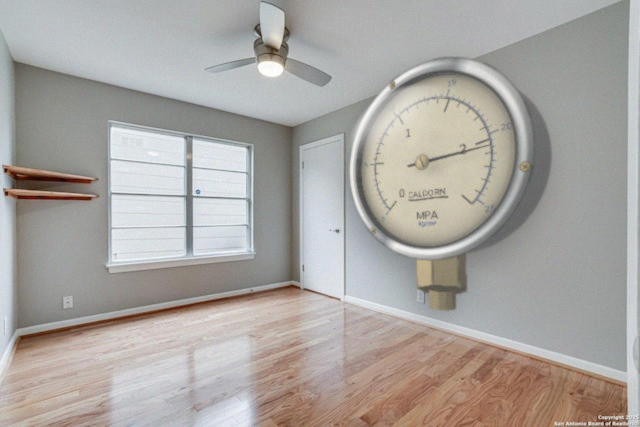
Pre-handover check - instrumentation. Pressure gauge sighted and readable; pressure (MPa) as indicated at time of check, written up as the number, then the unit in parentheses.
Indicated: 2.05 (MPa)
